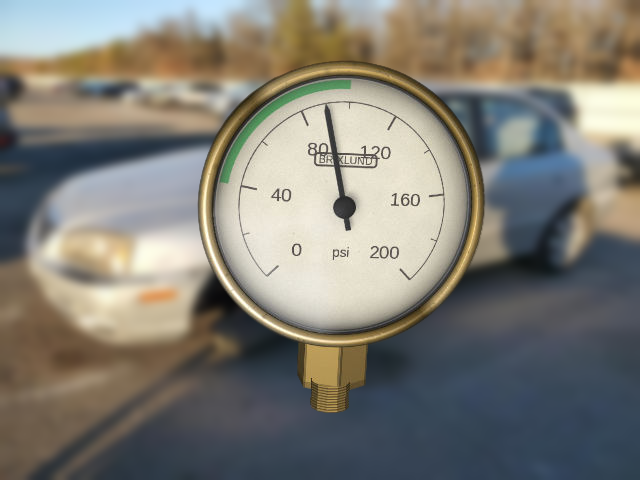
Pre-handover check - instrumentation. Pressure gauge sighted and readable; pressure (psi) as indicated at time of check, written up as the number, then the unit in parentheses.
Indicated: 90 (psi)
